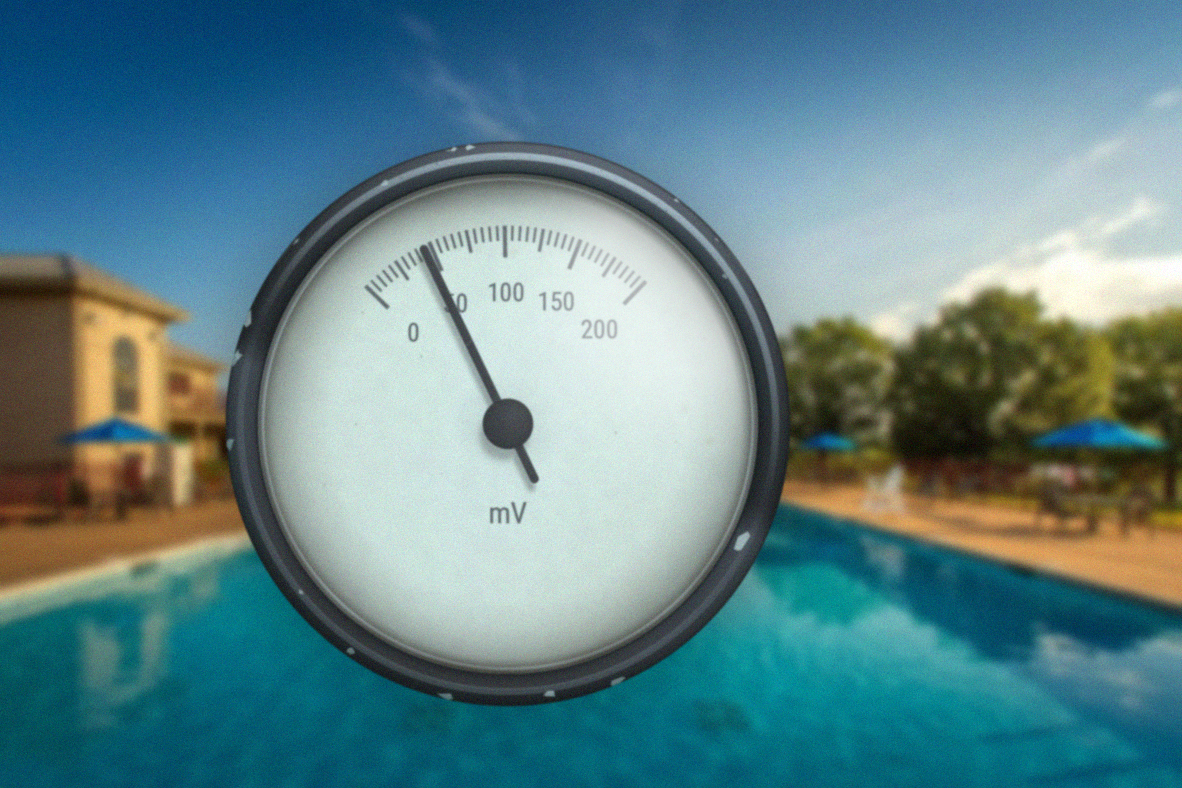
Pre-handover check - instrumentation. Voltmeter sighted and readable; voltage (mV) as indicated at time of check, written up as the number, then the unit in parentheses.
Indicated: 45 (mV)
